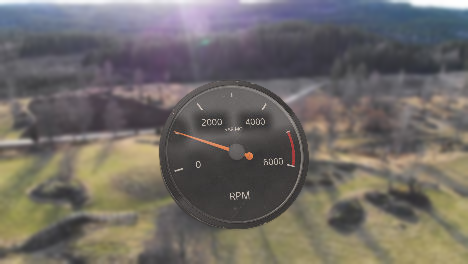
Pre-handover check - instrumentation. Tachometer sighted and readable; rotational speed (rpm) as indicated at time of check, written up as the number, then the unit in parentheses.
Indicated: 1000 (rpm)
